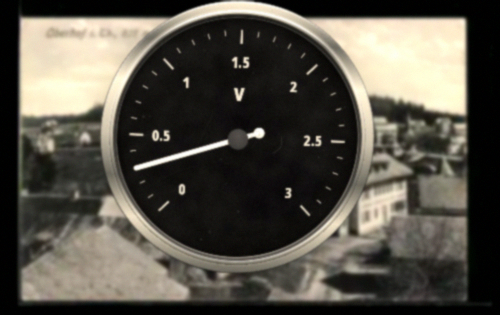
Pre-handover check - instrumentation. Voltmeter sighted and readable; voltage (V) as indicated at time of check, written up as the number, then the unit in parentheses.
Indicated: 0.3 (V)
